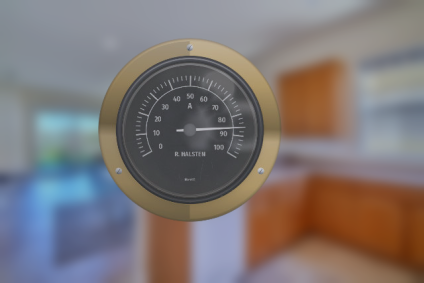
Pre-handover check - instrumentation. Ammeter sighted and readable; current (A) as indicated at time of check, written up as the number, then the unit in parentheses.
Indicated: 86 (A)
